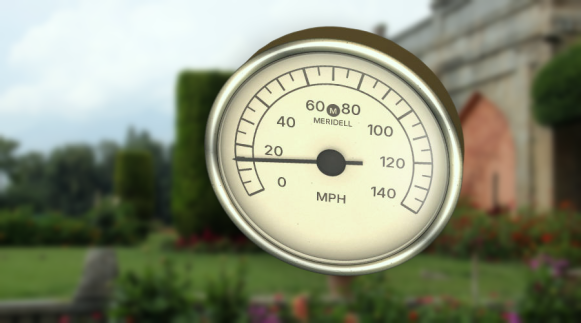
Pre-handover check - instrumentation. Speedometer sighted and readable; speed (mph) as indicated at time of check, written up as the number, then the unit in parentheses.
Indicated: 15 (mph)
